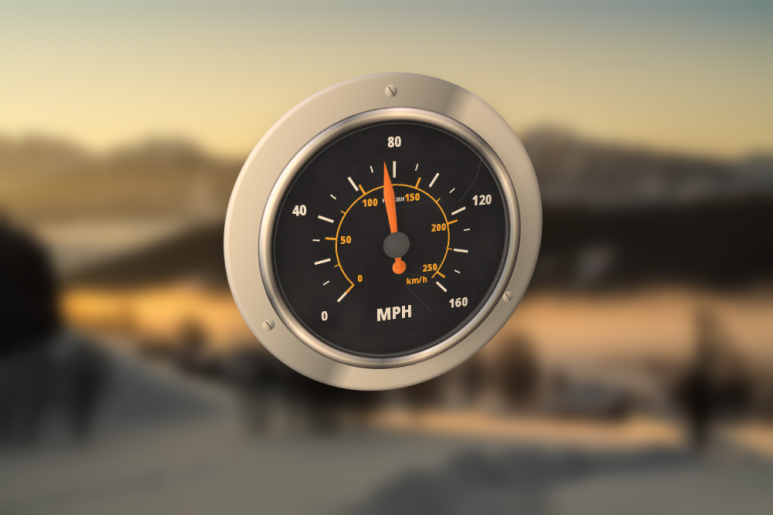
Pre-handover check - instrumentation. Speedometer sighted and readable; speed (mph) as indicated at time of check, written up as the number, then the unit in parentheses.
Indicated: 75 (mph)
